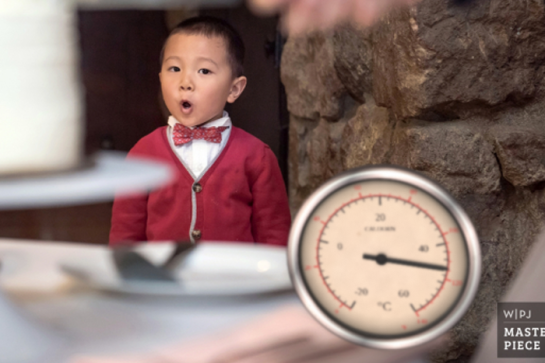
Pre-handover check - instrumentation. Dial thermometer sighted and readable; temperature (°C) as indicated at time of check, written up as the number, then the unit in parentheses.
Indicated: 46 (°C)
